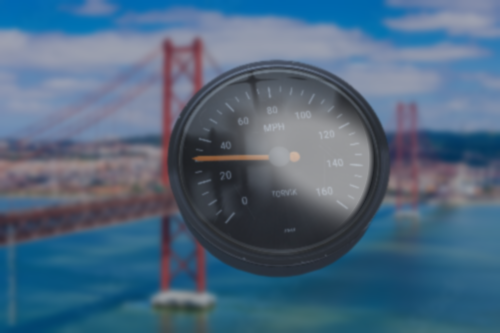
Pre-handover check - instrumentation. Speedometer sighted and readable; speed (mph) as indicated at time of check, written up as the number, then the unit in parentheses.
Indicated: 30 (mph)
